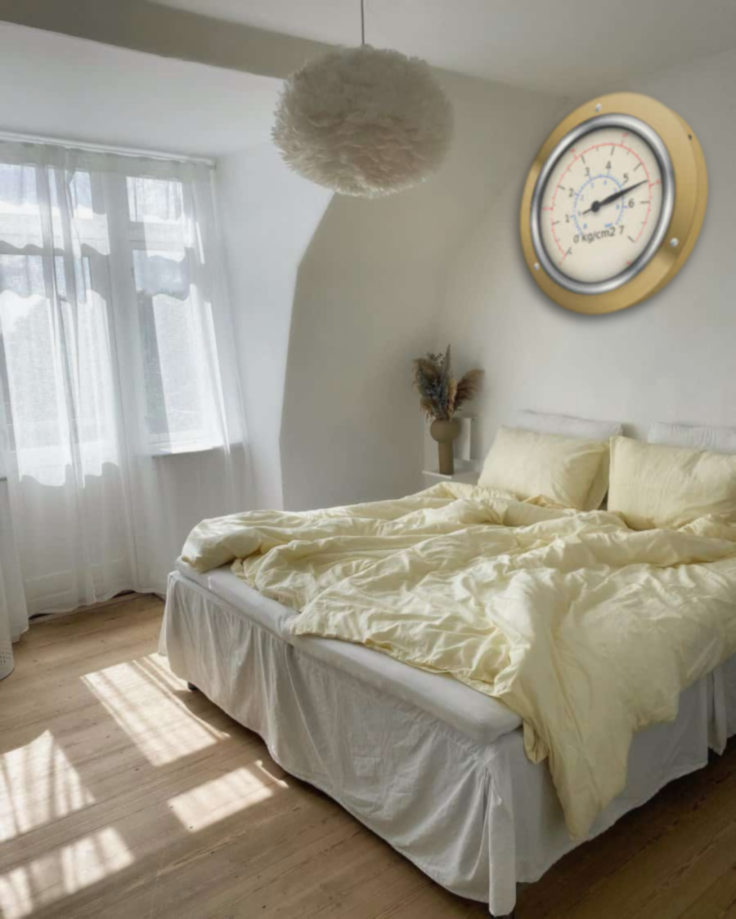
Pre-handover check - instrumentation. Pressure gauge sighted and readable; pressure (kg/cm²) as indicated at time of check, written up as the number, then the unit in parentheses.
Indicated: 5.5 (kg/cm²)
